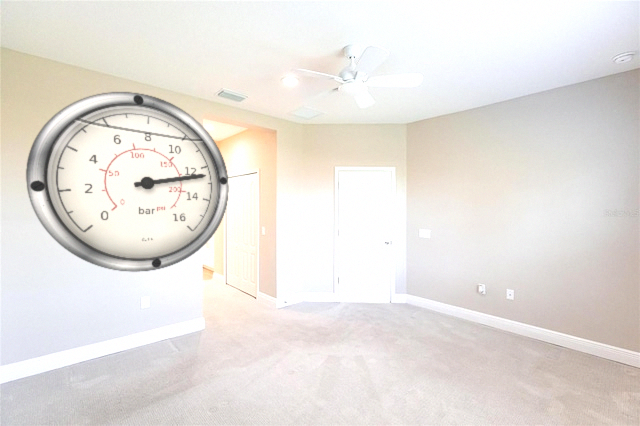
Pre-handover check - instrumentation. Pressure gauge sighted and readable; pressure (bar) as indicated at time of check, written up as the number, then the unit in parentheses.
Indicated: 12.5 (bar)
